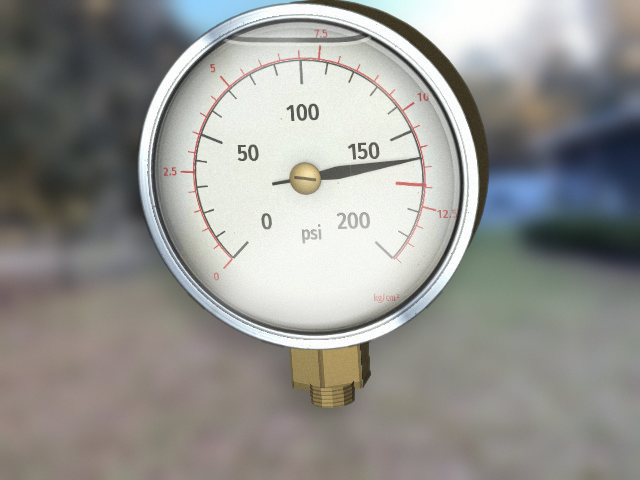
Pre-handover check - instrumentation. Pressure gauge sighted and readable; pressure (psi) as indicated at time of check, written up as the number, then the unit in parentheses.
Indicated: 160 (psi)
